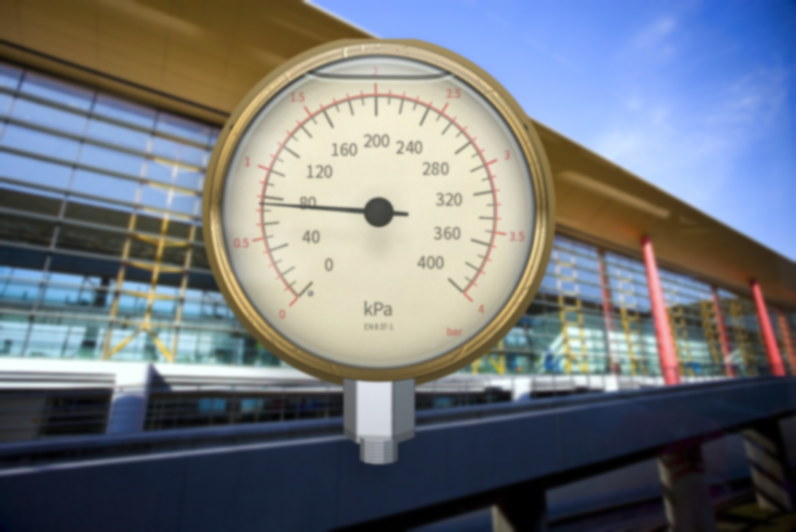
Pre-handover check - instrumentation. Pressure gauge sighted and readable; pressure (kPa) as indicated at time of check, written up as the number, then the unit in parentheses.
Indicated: 75 (kPa)
